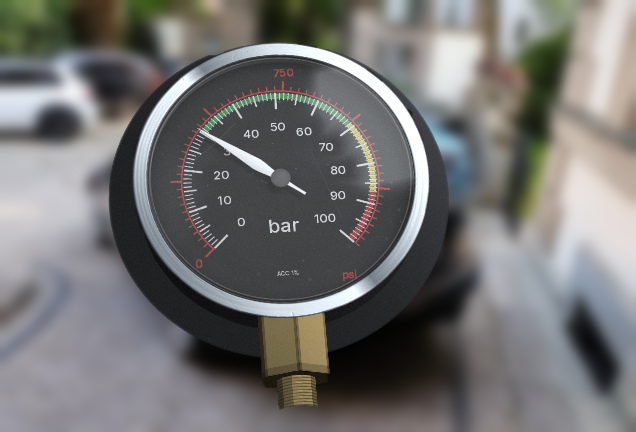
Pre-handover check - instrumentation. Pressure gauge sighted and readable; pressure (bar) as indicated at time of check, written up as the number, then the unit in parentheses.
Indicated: 30 (bar)
